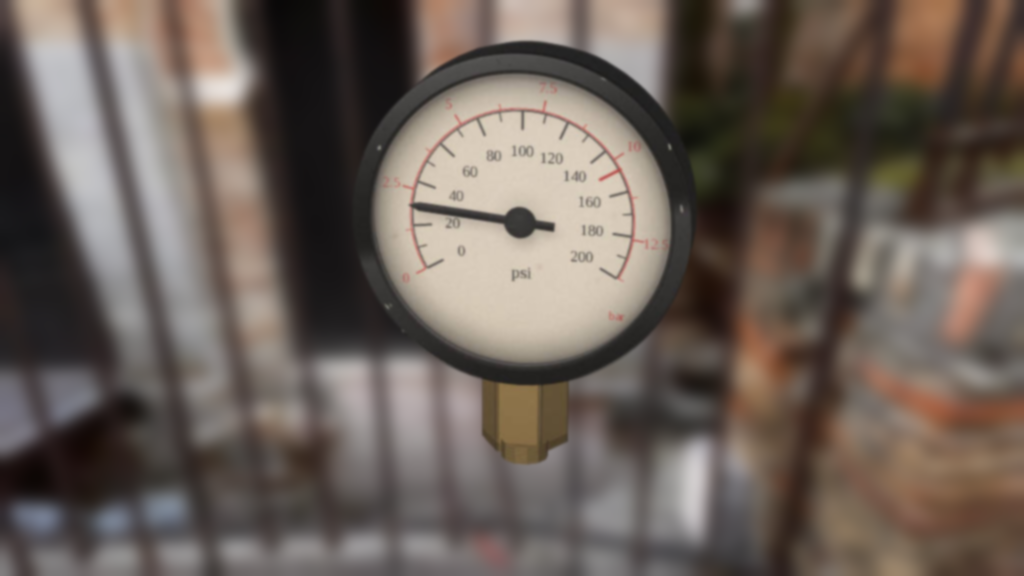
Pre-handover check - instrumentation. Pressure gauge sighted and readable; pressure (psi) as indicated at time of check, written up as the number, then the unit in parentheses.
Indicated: 30 (psi)
